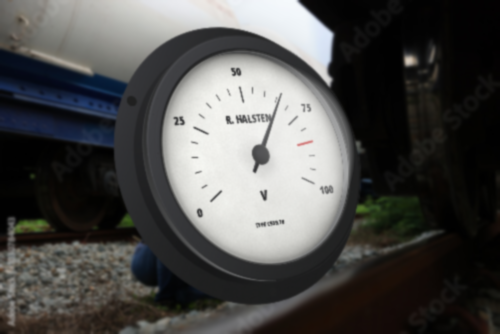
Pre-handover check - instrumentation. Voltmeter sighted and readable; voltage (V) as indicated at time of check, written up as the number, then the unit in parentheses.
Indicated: 65 (V)
